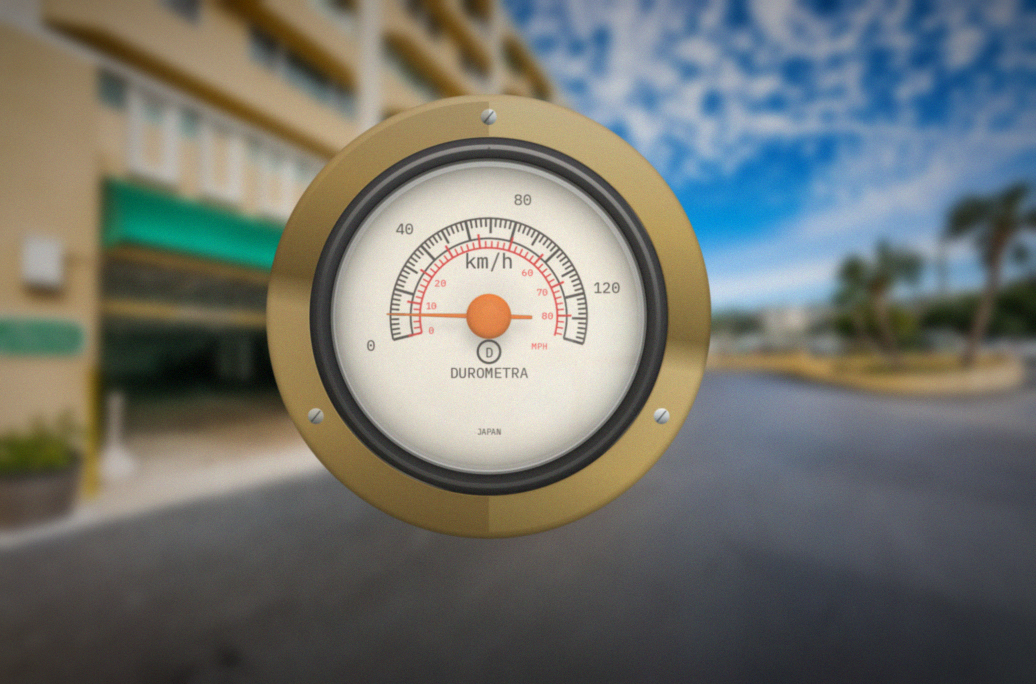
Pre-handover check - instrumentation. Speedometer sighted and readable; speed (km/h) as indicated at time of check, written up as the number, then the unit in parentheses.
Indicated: 10 (km/h)
